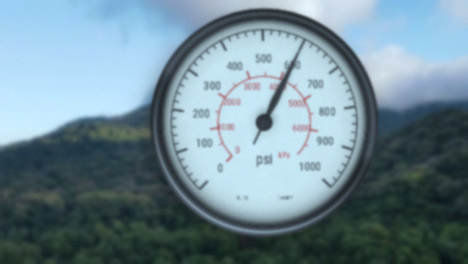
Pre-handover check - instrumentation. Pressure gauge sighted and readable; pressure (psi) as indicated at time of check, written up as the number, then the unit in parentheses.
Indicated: 600 (psi)
